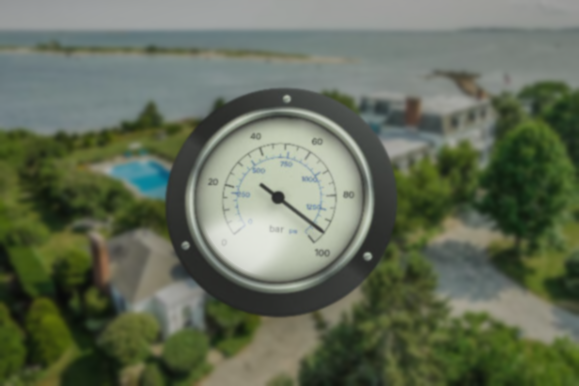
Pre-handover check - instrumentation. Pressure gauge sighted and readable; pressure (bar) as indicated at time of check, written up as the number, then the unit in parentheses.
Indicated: 95 (bar)
